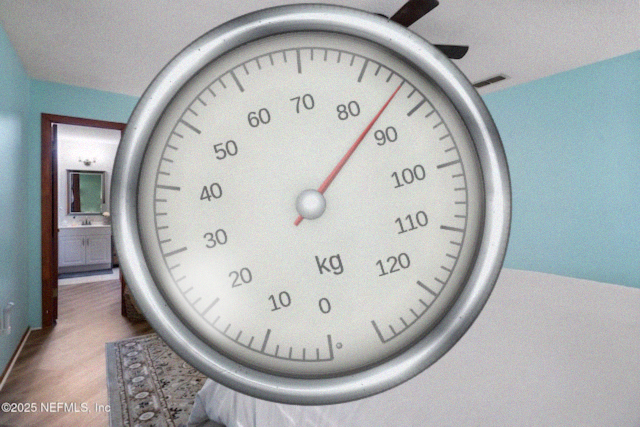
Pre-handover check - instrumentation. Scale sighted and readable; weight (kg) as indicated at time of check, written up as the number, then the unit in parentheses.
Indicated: 86 (kg)
